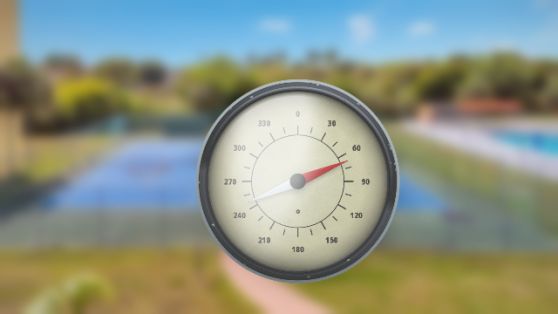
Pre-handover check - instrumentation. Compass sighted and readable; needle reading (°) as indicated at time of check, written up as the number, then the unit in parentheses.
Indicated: 67.5 (°)
